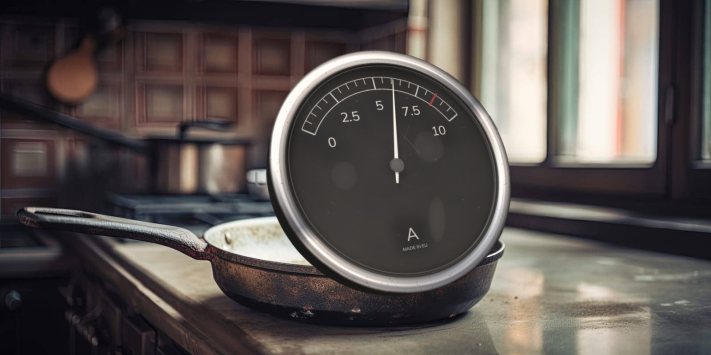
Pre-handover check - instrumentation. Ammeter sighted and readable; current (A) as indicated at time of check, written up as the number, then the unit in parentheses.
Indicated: 6 (A)
